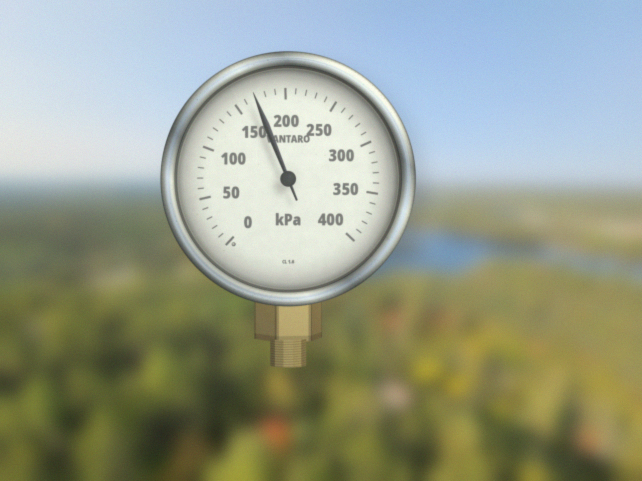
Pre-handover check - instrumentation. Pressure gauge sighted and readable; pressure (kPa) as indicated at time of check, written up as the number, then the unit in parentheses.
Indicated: 170 (kPa)
